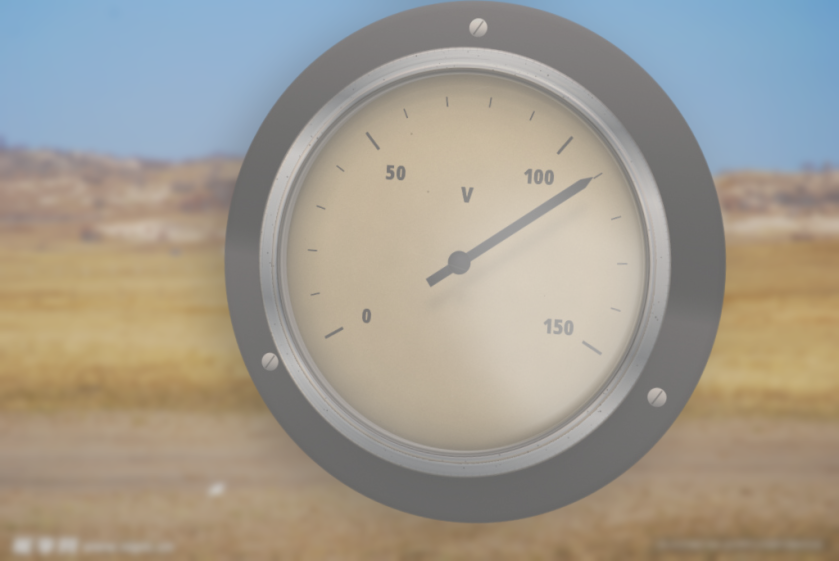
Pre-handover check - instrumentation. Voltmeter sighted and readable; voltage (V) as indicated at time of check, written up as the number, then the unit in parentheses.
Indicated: 110 (V)
